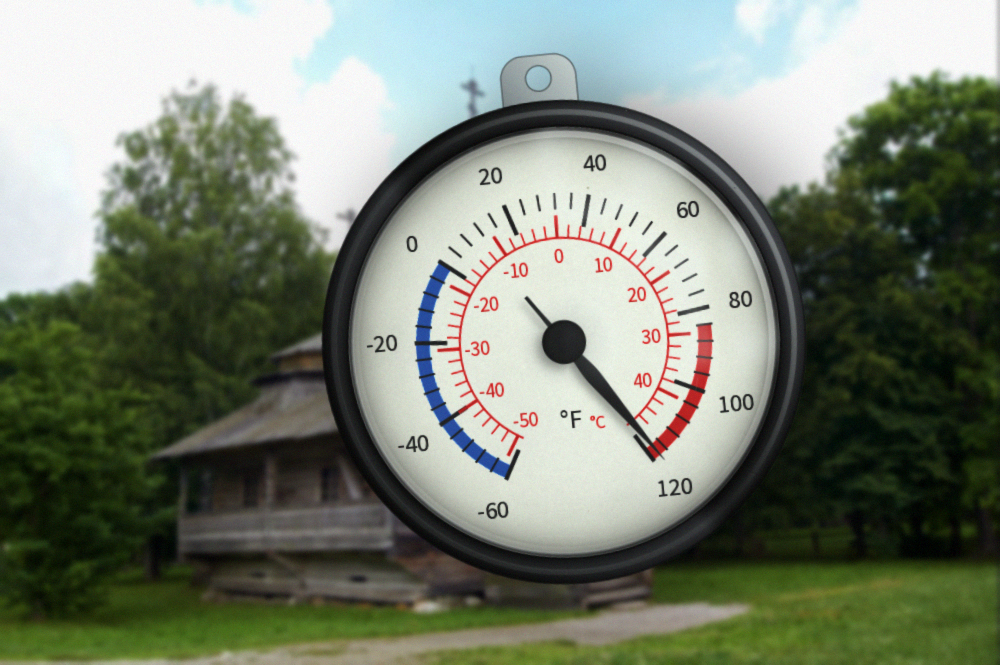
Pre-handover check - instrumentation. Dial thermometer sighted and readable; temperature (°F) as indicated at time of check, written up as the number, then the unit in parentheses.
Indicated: 118 (°F)
